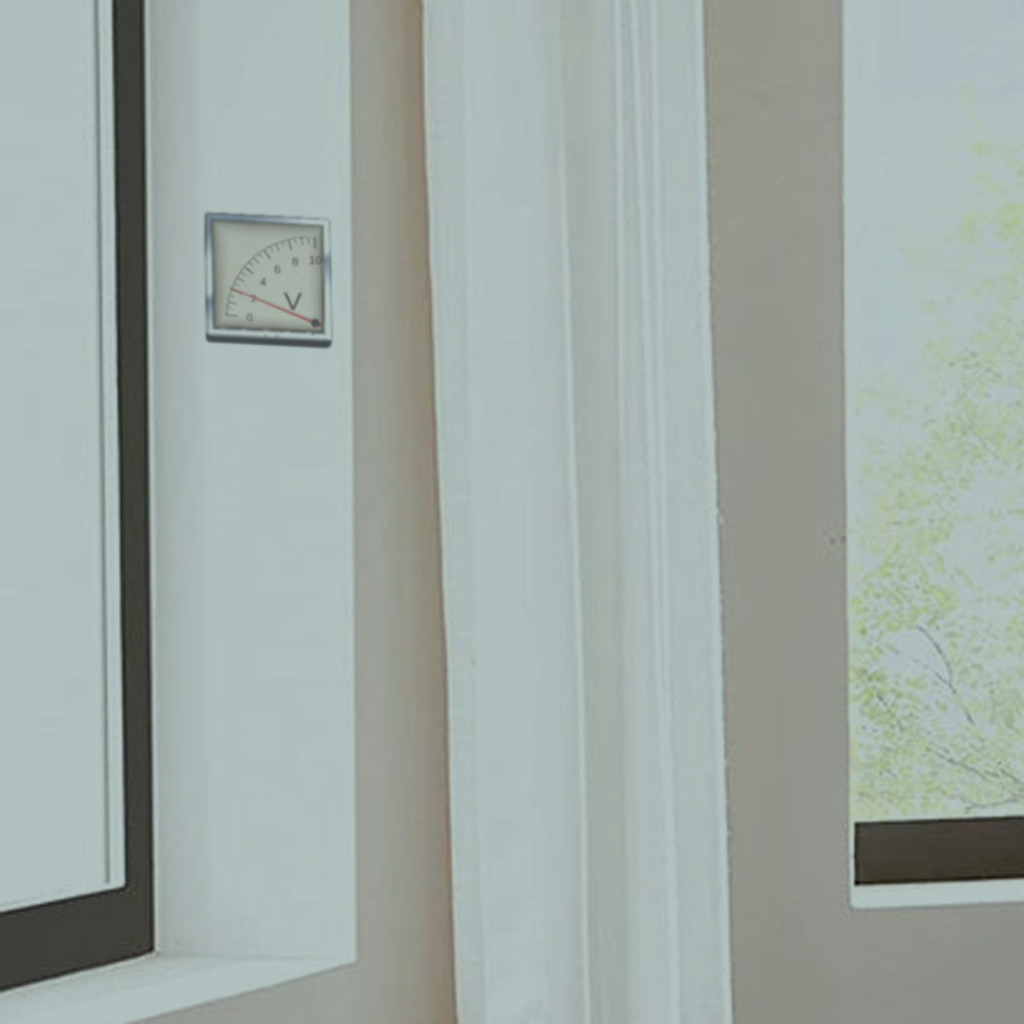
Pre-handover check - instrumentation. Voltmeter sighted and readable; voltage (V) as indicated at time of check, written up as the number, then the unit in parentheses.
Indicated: 2 (V)
